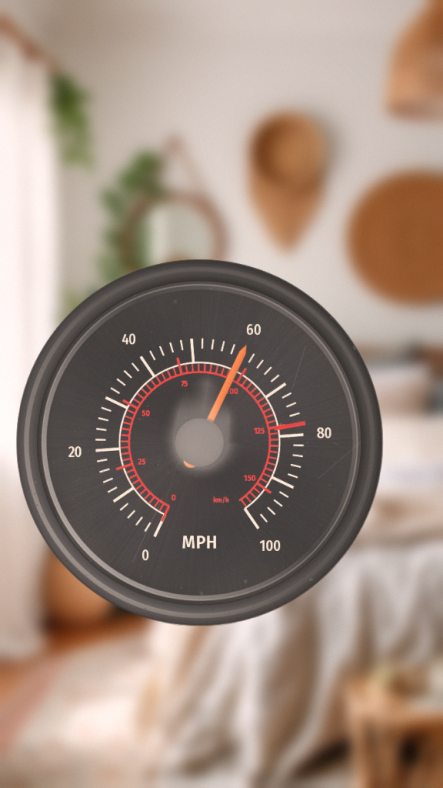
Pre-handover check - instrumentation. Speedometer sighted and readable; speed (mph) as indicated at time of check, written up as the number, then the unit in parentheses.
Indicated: 60 (mph)
